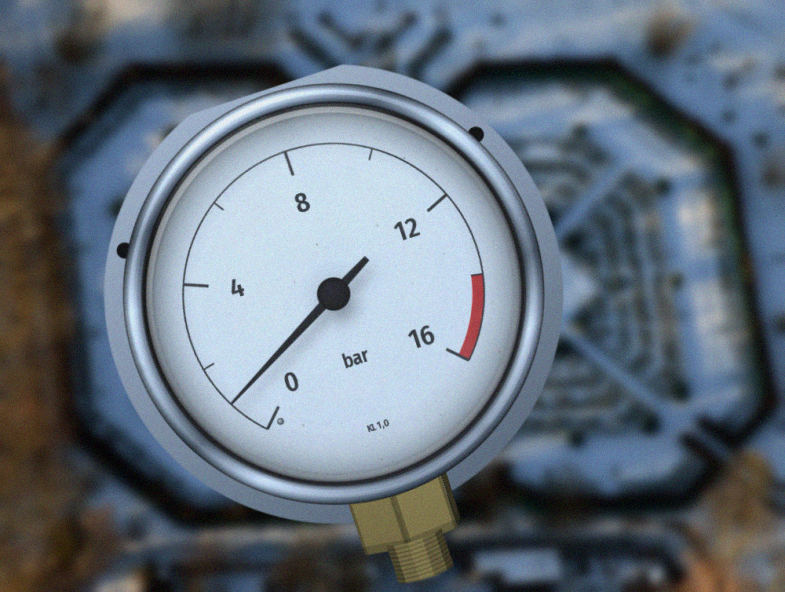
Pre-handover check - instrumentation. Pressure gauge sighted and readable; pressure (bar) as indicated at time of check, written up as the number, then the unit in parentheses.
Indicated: 1 (bar)
